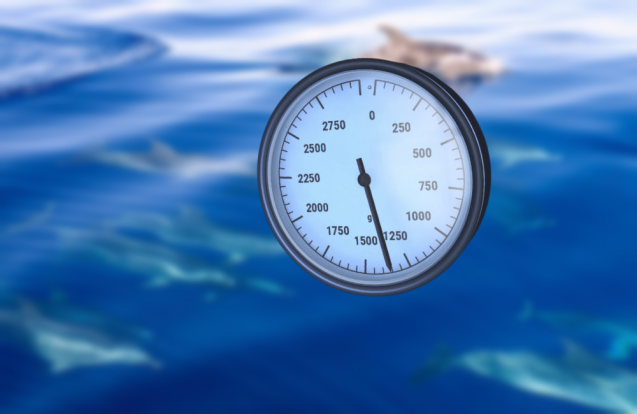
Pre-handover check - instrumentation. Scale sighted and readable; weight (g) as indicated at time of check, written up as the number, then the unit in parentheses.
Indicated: 1350 (g)
